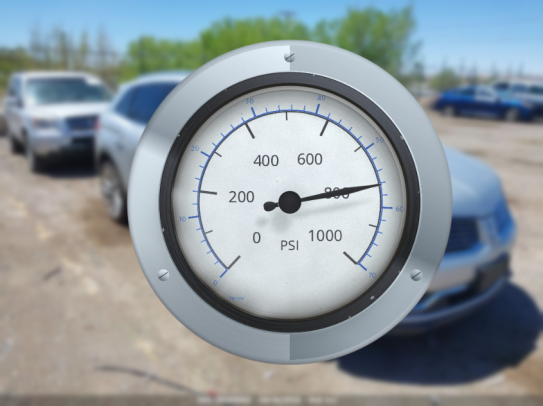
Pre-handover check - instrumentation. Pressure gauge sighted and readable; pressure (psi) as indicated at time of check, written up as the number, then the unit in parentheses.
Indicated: 800 (psi)
